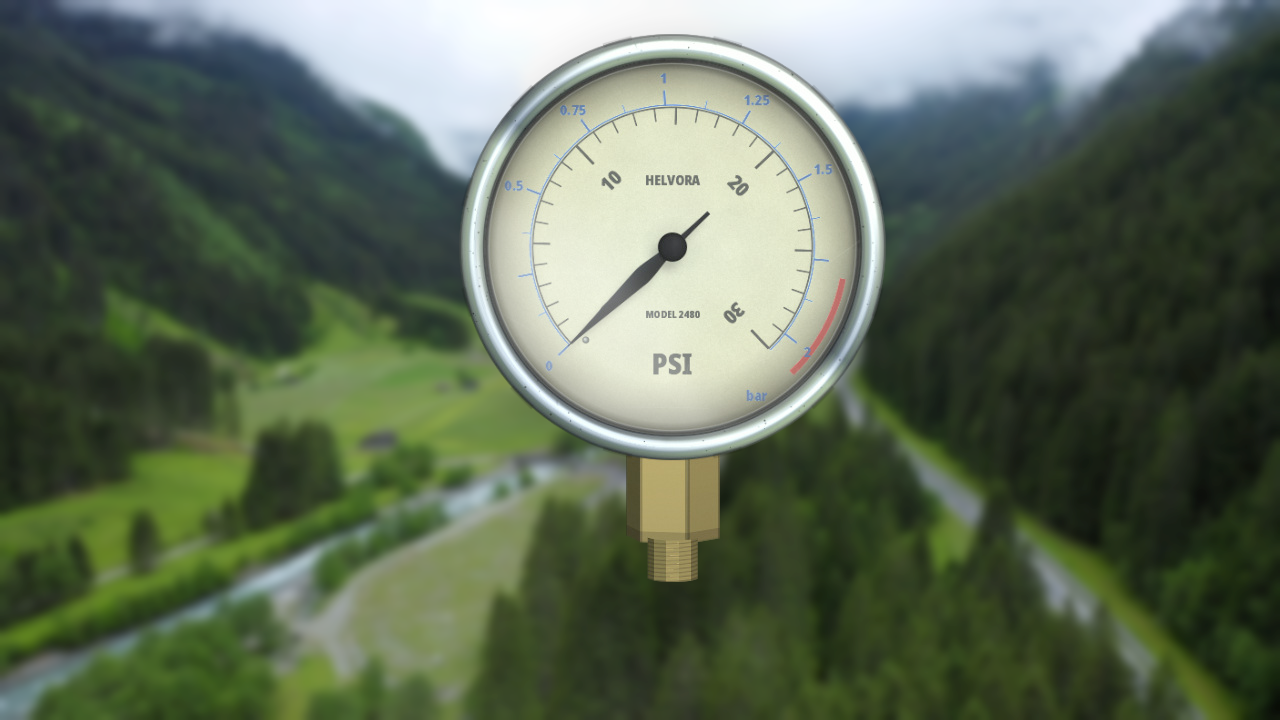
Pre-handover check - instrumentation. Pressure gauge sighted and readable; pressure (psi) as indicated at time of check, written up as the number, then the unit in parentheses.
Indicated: 0 (psi)
